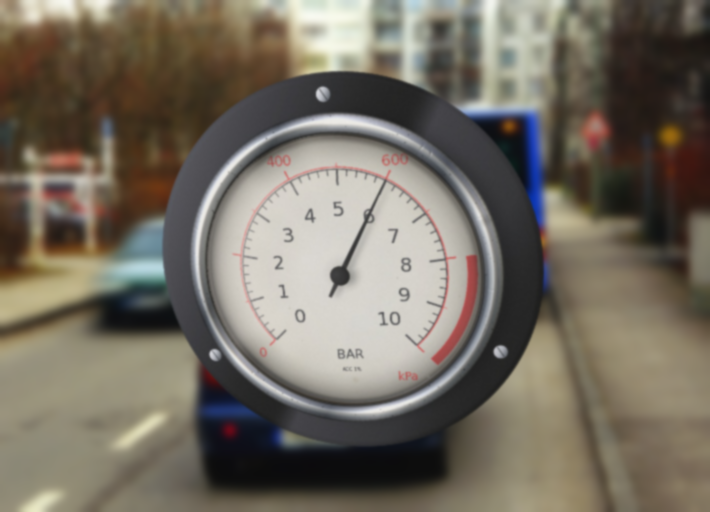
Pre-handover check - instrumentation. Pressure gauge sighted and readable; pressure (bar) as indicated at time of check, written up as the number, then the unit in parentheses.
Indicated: 6 (bar)
